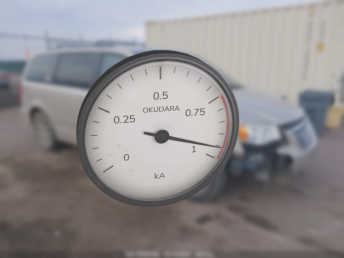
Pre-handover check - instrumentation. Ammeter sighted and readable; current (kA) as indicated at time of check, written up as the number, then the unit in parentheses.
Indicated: 0.95 (kA)
